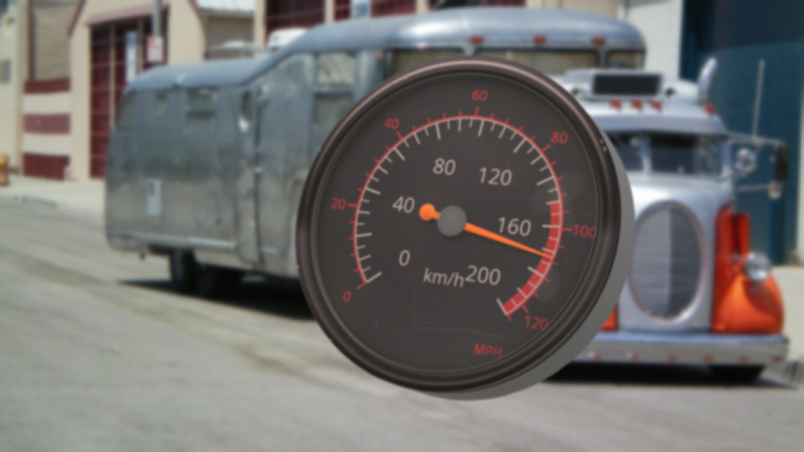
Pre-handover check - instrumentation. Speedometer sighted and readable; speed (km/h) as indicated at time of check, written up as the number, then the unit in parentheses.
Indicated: 172.5 (km/h)
